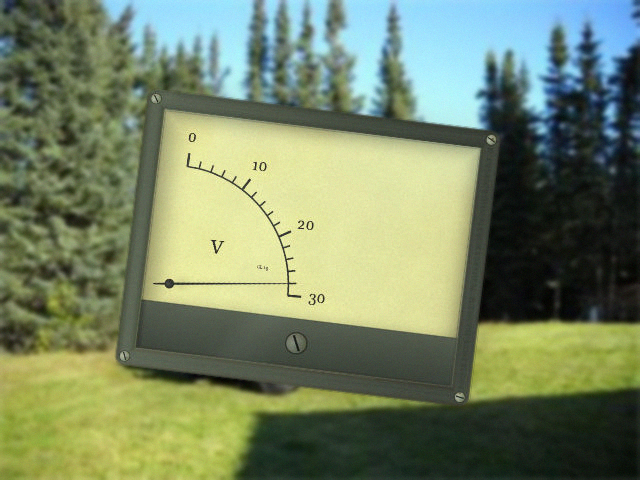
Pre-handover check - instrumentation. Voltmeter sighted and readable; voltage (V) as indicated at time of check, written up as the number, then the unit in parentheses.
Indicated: 28 (V)
